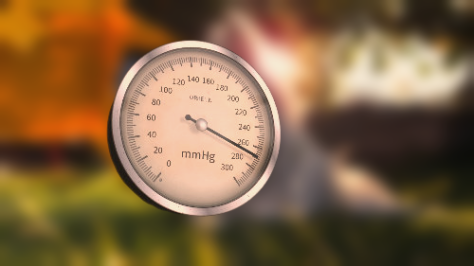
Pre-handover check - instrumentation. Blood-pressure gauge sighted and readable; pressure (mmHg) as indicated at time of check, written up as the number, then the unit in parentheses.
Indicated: 270 (mmHg)
